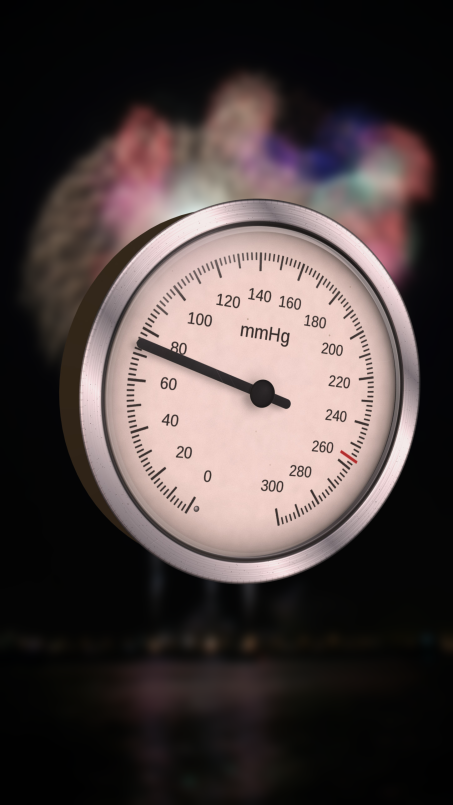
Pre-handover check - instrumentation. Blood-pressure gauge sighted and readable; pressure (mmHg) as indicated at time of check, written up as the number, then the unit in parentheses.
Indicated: 74 (mmHg)
